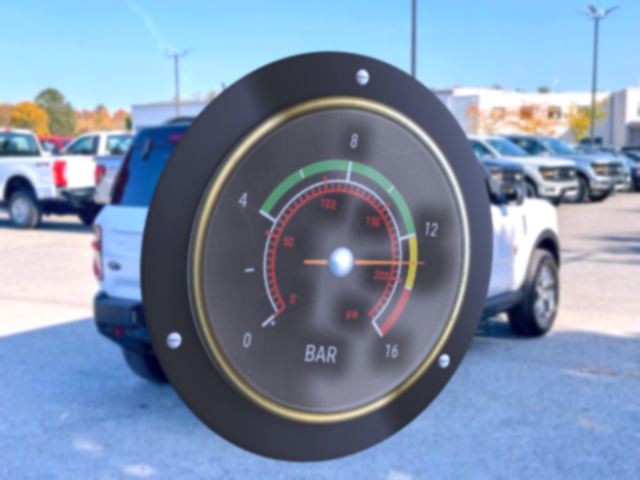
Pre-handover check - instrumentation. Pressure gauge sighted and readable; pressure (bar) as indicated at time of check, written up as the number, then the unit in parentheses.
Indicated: 13 (bar)
